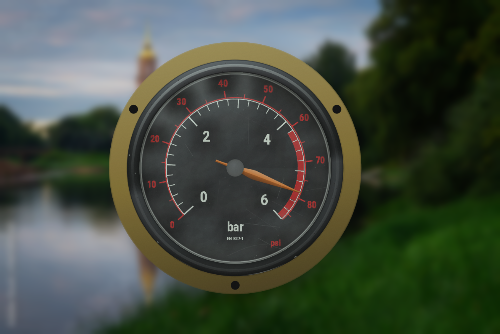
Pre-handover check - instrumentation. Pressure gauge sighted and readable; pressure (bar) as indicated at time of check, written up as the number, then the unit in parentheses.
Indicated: 5.4 (bar)
